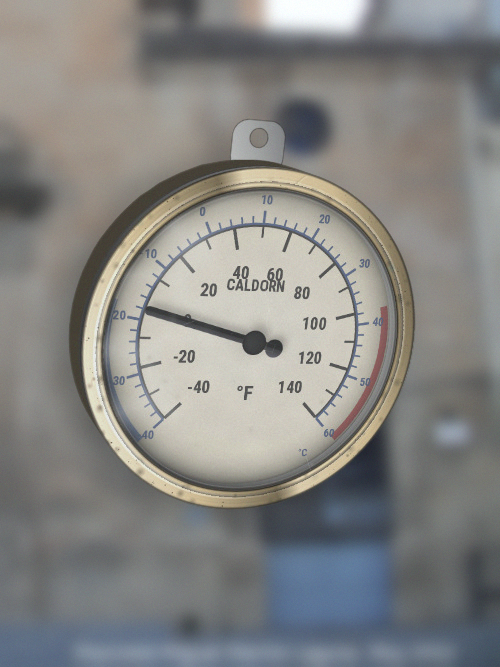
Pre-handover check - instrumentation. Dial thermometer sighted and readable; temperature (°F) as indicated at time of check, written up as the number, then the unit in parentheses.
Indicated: 0 (°F)
